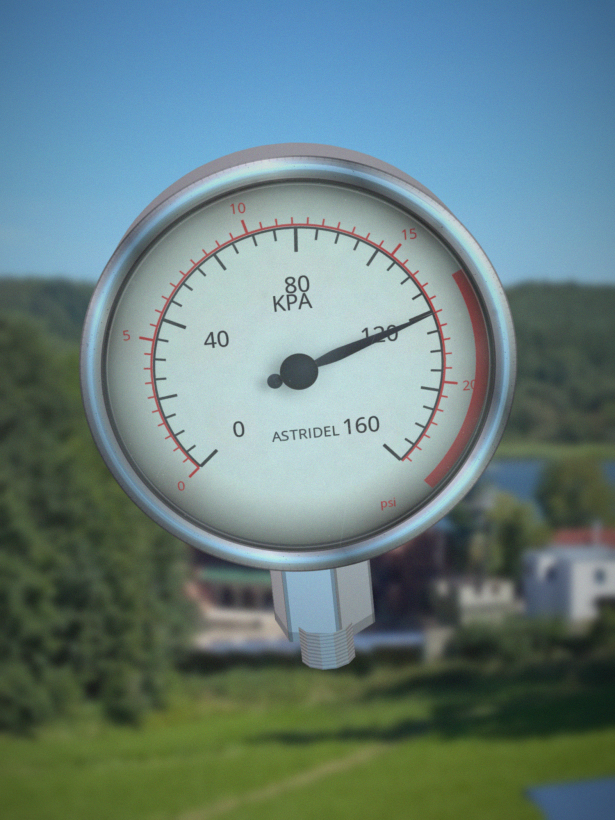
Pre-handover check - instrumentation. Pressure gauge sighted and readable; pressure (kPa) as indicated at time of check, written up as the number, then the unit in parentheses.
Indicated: 120 (kPa)
